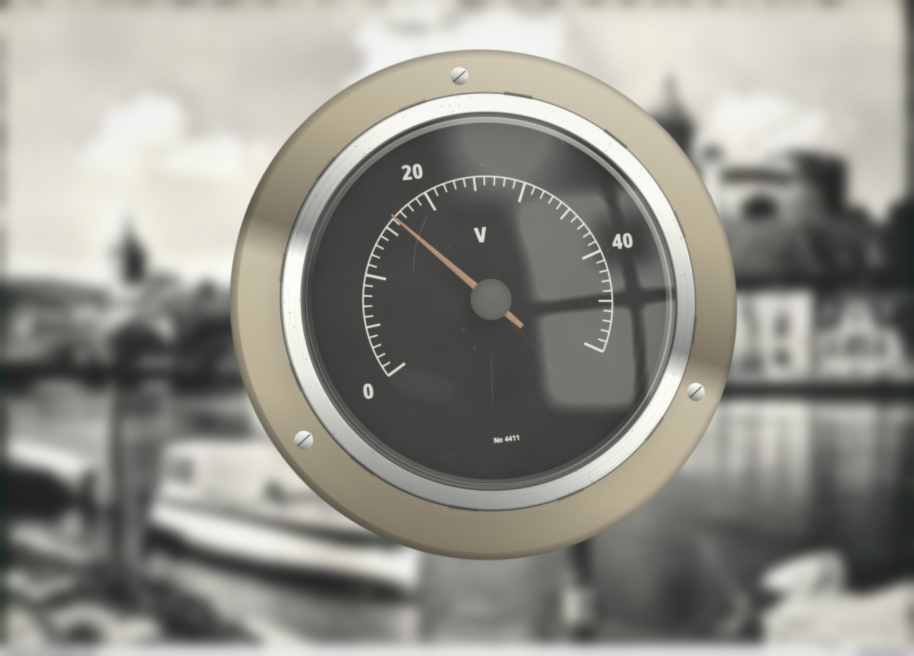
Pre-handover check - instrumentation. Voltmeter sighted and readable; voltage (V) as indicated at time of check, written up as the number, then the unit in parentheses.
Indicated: 16 (V)
